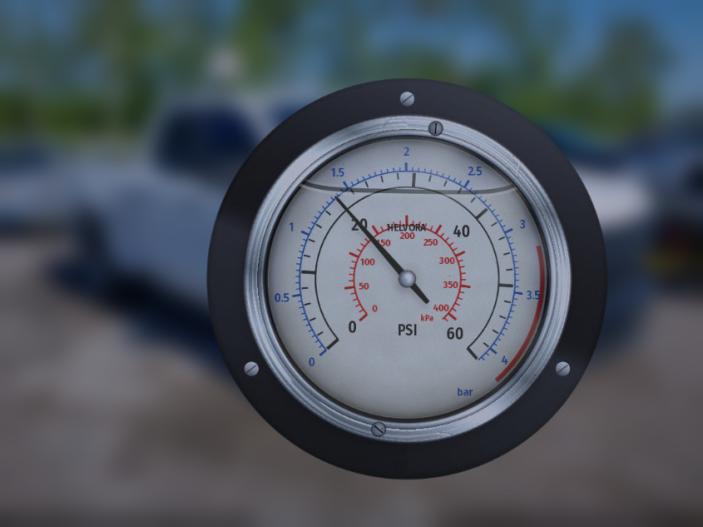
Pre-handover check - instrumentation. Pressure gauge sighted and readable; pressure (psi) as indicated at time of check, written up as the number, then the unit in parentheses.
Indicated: 20 (psi)
